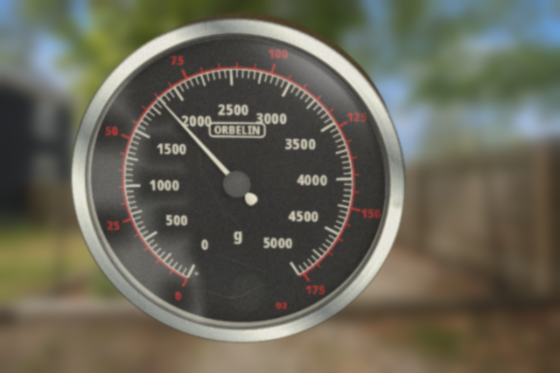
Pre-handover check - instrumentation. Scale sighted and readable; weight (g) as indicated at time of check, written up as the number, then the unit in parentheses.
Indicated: 1850 (g)
